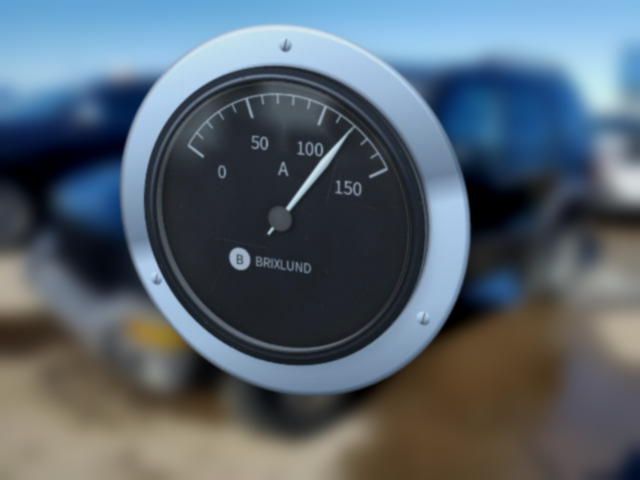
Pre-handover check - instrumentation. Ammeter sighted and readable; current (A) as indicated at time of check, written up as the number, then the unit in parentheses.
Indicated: 120 (A)
